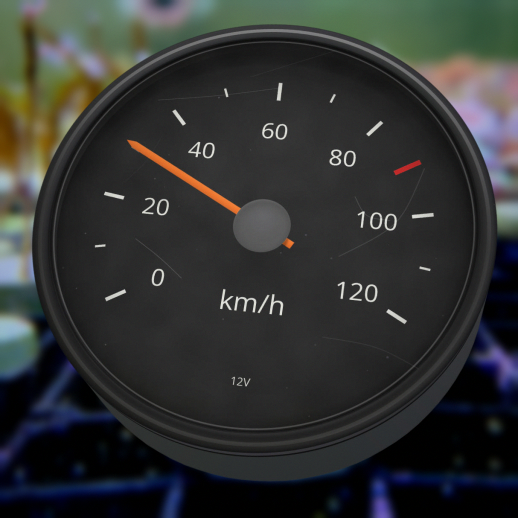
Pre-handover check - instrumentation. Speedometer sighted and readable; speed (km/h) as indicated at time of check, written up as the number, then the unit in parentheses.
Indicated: 30 (km/h)
